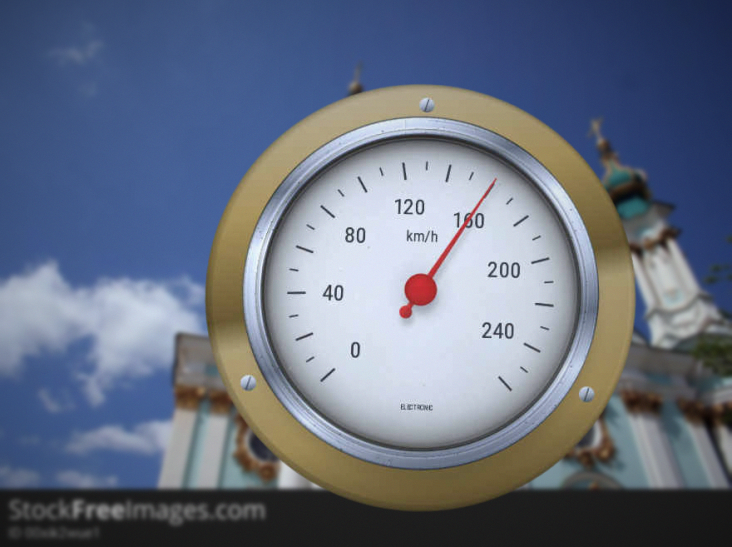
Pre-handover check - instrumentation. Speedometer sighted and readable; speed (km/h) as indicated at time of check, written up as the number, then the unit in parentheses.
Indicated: 160 (km/h)
